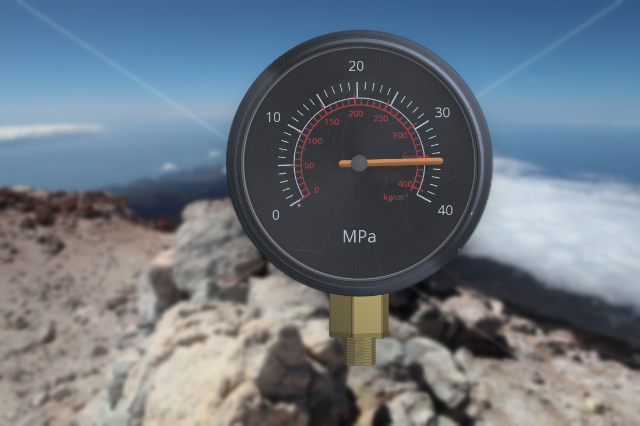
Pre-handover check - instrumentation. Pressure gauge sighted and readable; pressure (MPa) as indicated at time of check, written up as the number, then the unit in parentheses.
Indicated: 35 (MPa)
